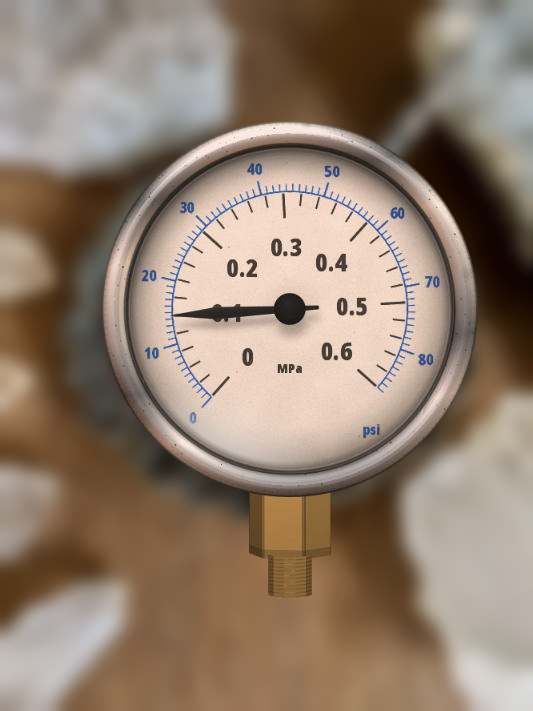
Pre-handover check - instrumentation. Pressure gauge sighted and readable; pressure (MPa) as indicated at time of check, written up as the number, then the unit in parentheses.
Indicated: 0.1 (MPa)
